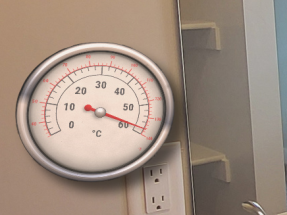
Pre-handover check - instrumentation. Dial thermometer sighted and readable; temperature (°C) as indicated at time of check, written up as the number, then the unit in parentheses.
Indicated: 58 (°C)
